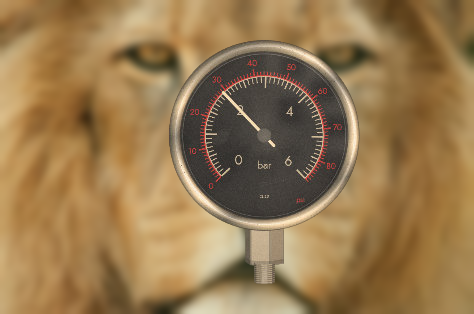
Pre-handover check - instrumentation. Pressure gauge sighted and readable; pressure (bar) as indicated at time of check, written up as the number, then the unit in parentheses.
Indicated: 2 (bar)
